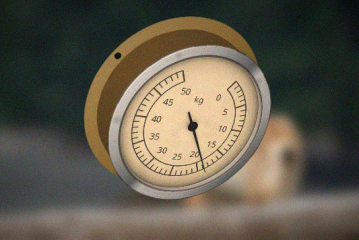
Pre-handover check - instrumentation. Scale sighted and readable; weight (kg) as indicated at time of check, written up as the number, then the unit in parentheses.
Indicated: 19 (kg)
